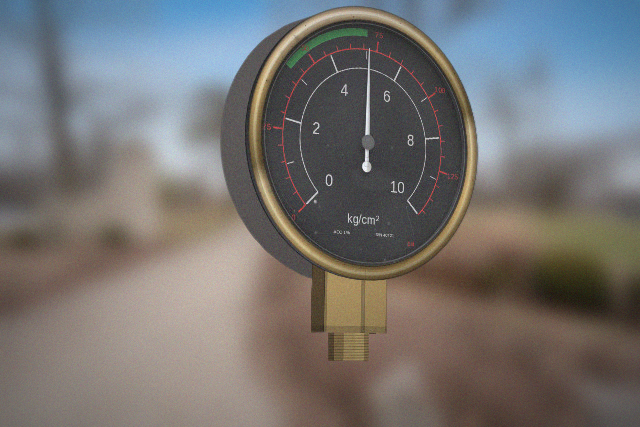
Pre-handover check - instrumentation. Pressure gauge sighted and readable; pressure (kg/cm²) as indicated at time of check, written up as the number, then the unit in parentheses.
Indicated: 5 (kg/cm²)
